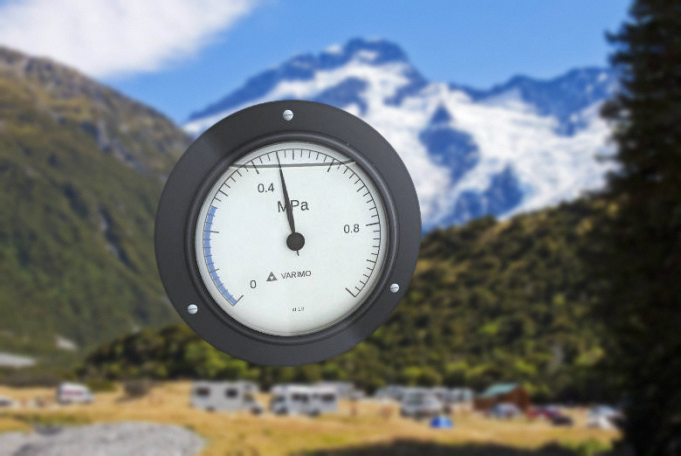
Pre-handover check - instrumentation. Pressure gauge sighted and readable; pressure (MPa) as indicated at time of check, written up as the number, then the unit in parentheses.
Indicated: 0.46 (MPa)
